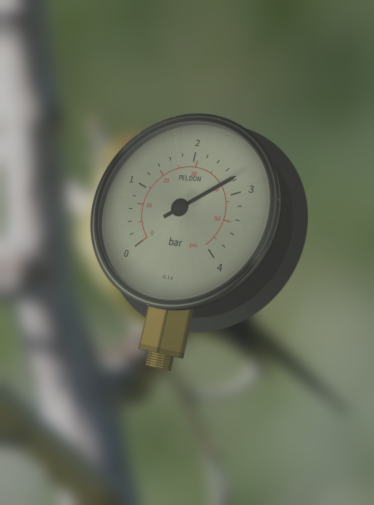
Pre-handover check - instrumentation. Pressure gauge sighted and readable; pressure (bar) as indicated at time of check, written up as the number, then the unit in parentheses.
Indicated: 2.8 (bar)
